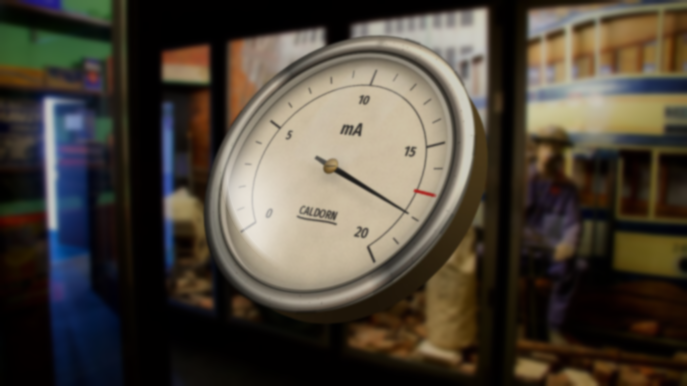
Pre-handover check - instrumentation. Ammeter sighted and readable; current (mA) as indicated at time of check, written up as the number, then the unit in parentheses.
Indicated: 18 (mA)
